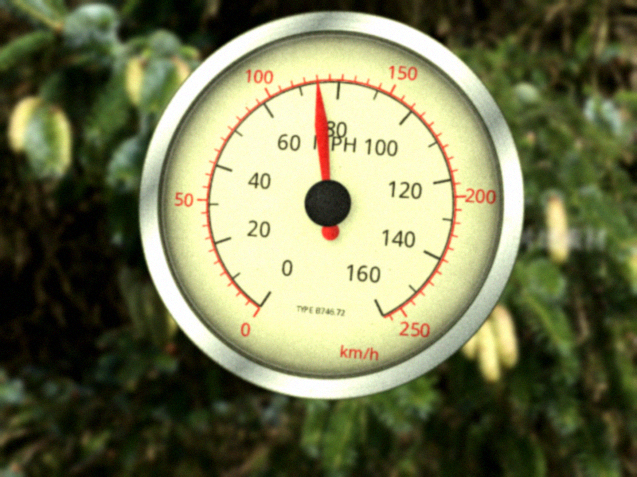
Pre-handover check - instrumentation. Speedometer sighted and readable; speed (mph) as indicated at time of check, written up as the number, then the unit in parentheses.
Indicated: 75 (mph)
